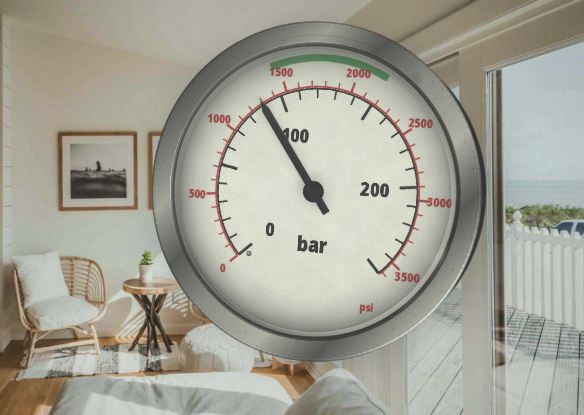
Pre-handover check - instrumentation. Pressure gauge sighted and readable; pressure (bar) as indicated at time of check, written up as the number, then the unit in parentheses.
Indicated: 90 (bar)
